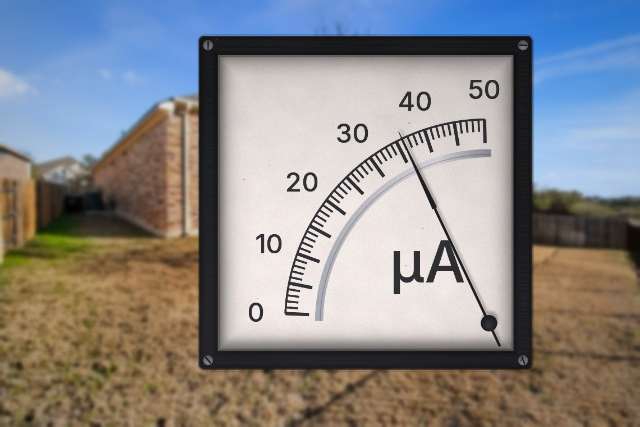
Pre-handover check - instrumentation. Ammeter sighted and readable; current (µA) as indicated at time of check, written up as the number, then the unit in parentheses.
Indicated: 36 (µA)
